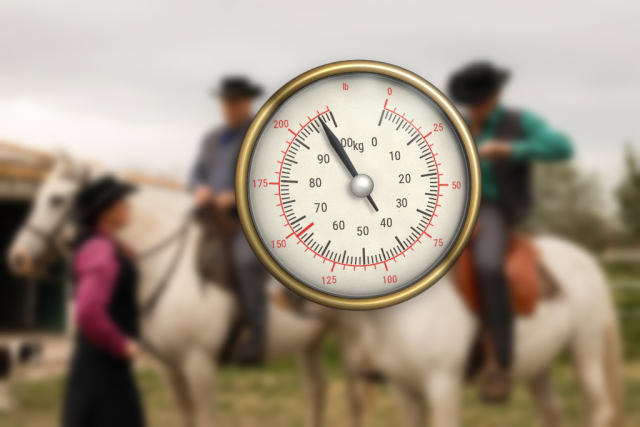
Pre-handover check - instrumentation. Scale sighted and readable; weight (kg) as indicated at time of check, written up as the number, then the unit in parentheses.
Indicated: 97 (kg)
